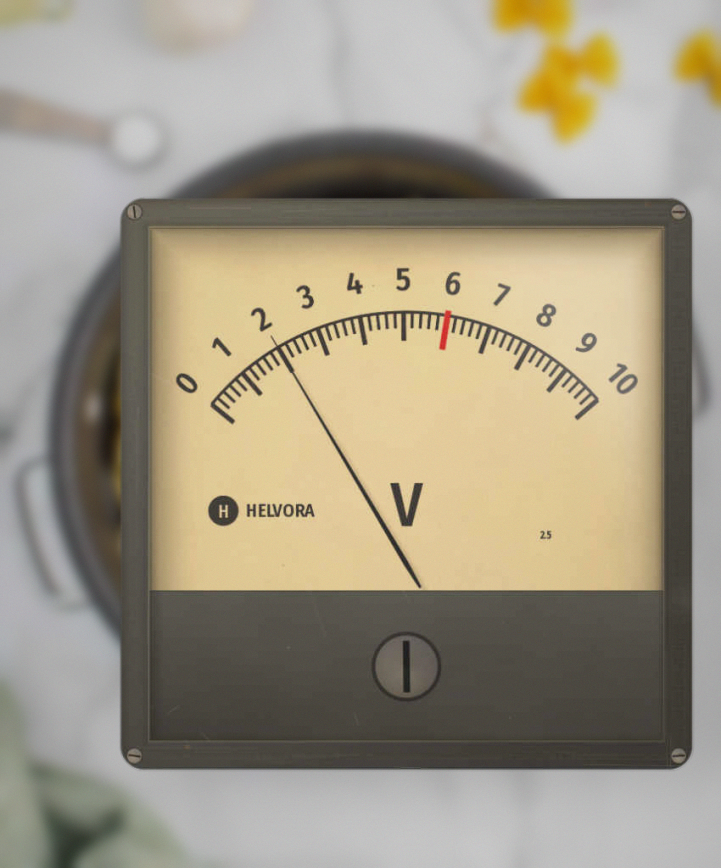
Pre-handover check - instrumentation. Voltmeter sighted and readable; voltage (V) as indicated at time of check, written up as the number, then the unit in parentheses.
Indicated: 2 (V)
